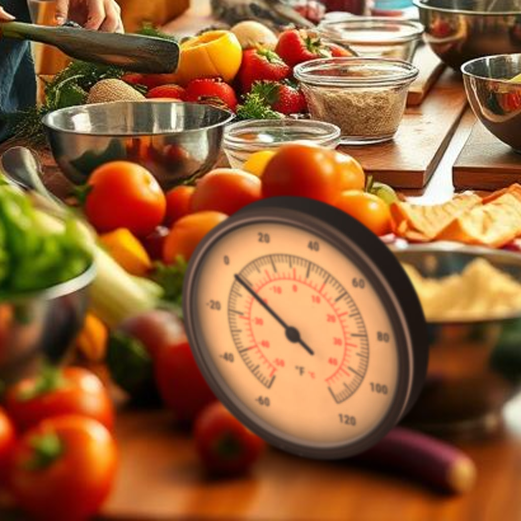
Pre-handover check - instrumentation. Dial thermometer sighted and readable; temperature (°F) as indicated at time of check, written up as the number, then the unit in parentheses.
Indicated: 0 (°F)
